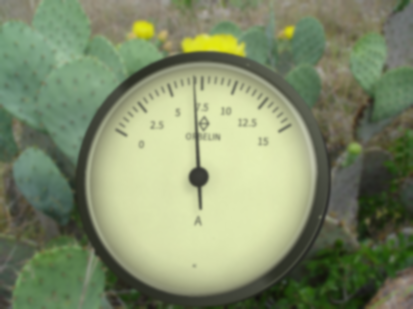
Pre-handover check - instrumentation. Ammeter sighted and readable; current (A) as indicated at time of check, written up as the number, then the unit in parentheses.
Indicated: 7 (A)
